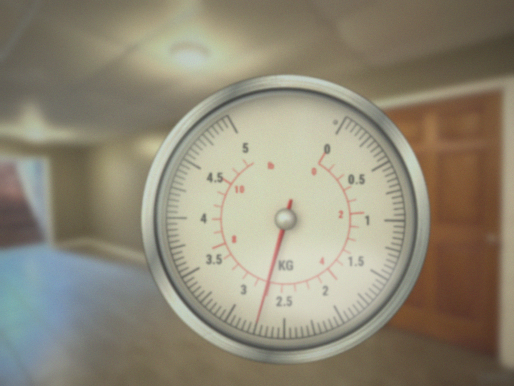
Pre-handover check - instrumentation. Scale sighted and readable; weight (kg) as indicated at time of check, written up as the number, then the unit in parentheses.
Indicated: 2.75 (kg)
